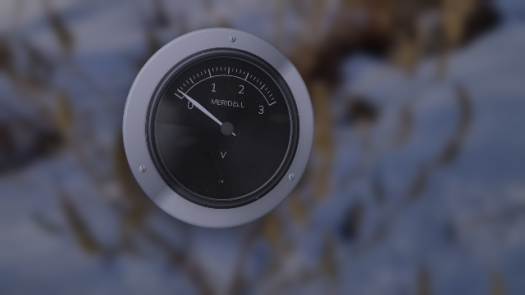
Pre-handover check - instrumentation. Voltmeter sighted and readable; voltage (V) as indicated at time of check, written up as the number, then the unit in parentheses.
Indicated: 0.1 (V)
